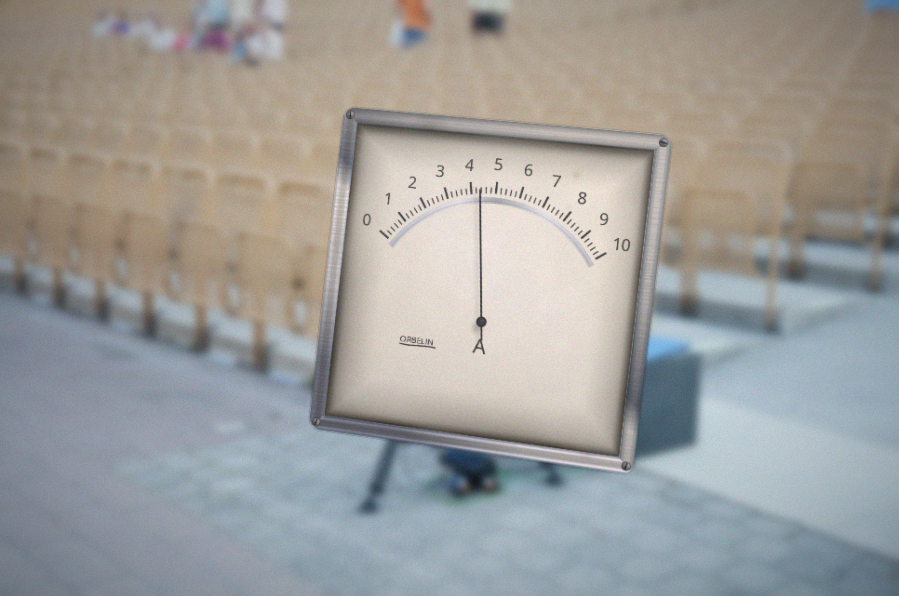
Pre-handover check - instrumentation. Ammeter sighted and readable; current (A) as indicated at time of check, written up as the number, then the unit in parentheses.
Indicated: 4.4 (A)
